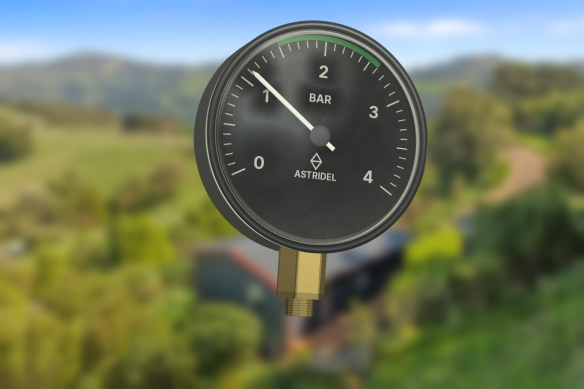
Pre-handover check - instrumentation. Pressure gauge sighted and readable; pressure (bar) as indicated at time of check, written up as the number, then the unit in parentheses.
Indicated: 1.1 (bar)
